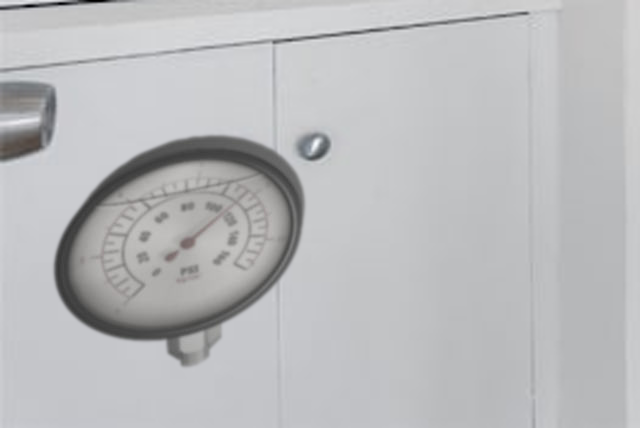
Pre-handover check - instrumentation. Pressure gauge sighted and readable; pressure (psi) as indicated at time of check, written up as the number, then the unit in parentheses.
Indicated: 110 (psi)
